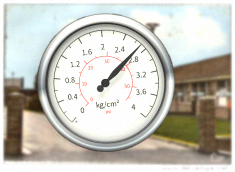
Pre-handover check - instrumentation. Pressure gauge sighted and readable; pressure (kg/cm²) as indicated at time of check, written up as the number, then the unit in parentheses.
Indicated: 2.7 (kg/cm²)
